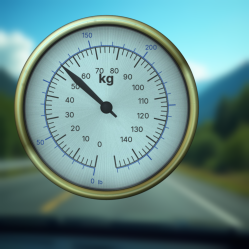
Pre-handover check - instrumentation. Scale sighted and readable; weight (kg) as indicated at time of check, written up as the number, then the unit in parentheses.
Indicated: 54 (kg)
